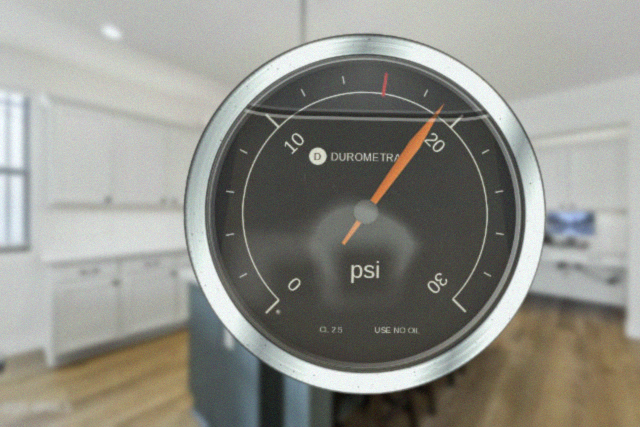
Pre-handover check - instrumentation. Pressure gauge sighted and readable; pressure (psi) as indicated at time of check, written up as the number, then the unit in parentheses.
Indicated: 19 (psi)
